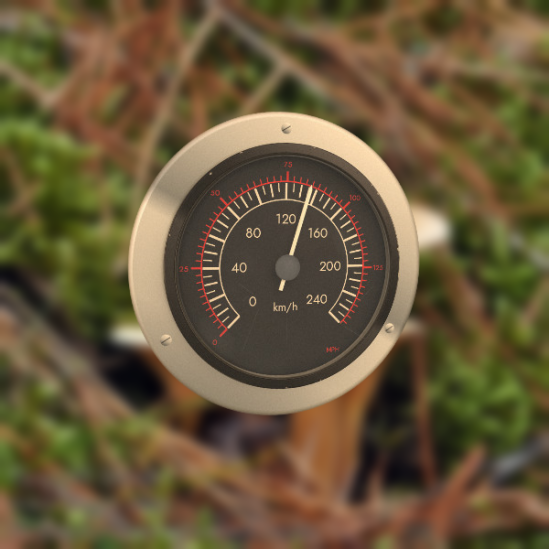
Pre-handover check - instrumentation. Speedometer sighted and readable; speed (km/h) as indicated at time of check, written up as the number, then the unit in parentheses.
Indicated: 135 (km/h)
